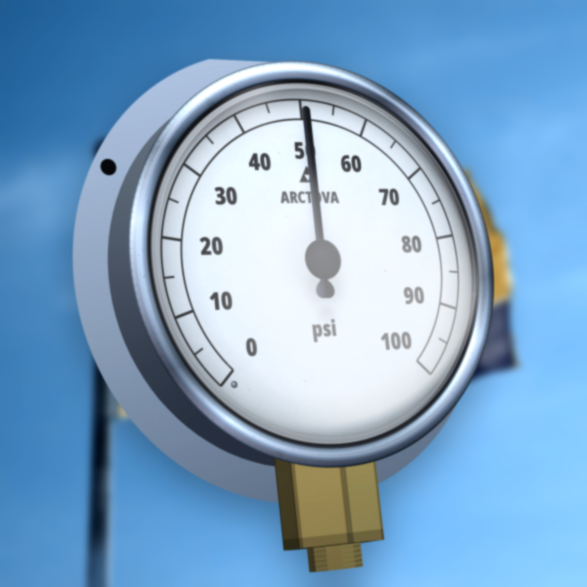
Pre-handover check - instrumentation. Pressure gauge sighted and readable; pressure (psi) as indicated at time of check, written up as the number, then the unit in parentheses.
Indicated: 50 (psi)
